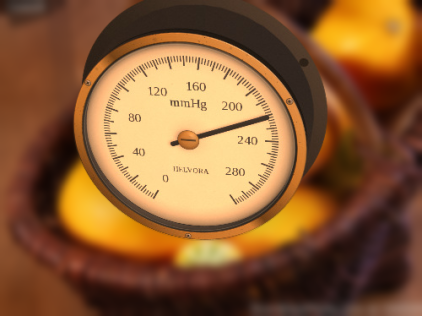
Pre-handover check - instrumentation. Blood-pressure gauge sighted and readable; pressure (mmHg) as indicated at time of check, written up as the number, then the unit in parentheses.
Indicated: 220 (mmHg)
